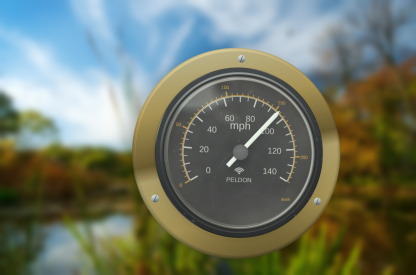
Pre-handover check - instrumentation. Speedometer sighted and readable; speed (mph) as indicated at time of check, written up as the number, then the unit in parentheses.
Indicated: 95 (mph)
